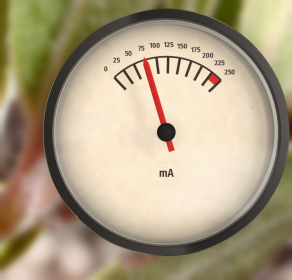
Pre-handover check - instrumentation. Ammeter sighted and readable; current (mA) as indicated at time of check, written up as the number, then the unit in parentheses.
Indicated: 75 (mA)
